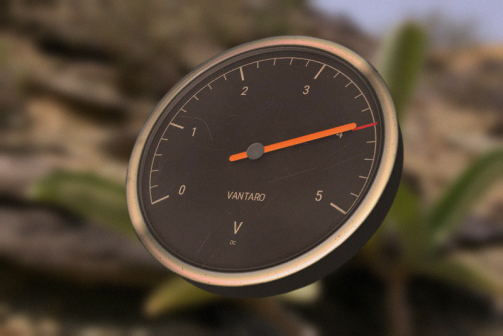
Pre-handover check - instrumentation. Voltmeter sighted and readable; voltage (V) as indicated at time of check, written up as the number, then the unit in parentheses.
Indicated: 4 (V)
